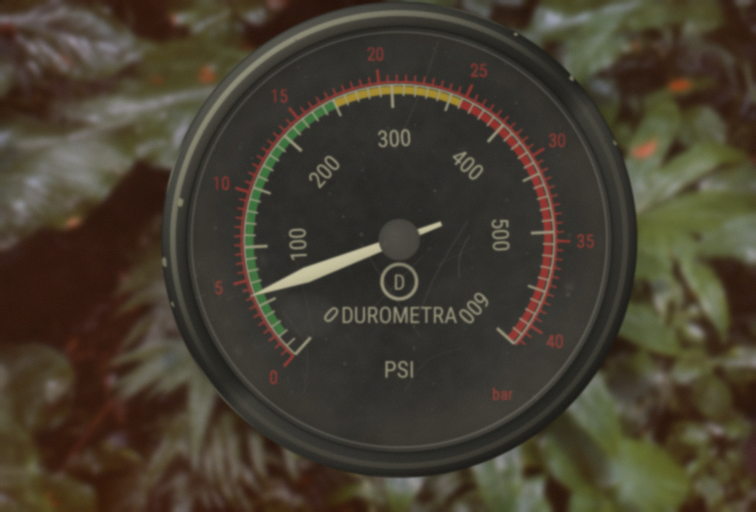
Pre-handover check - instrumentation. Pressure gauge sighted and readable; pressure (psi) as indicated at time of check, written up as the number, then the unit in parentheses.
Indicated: 60 (psi)
